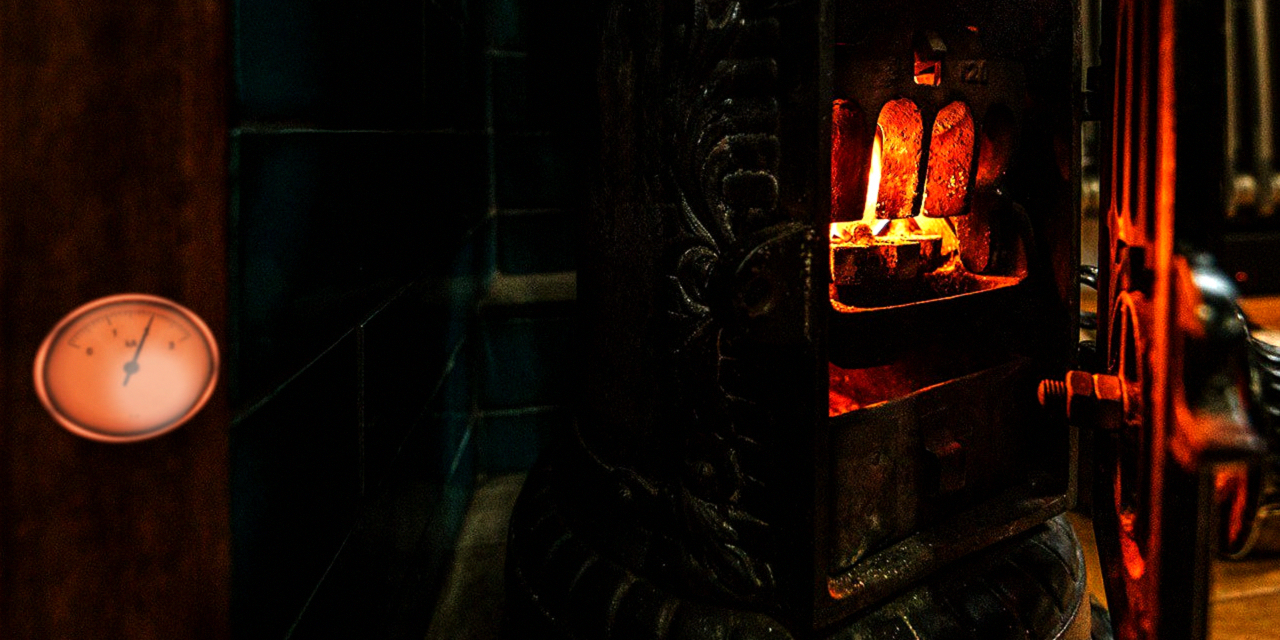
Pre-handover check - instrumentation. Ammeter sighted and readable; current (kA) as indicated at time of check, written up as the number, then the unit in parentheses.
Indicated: 2 (kA)
